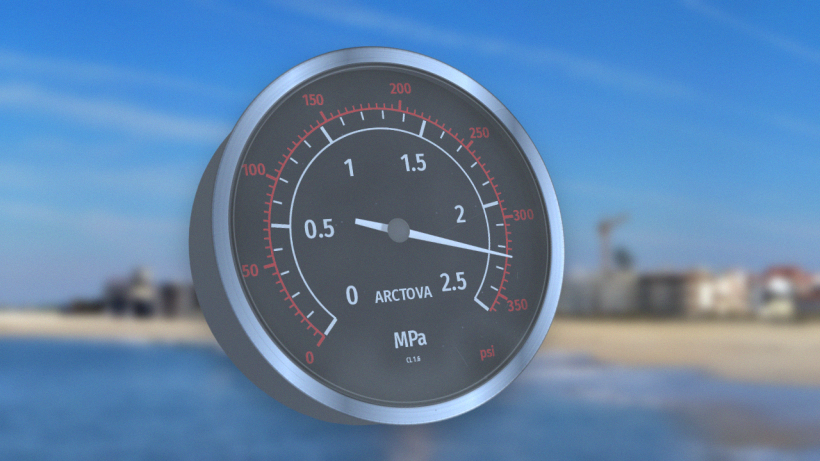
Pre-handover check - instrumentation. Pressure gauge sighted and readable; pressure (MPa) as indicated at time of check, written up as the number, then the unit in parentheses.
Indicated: 2.25 (MPa)
